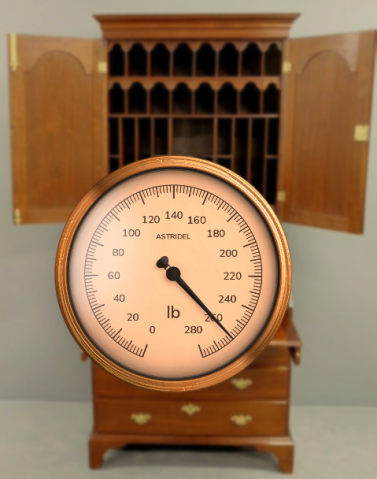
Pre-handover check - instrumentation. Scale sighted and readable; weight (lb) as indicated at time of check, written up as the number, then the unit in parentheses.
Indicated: 260 (lb)
